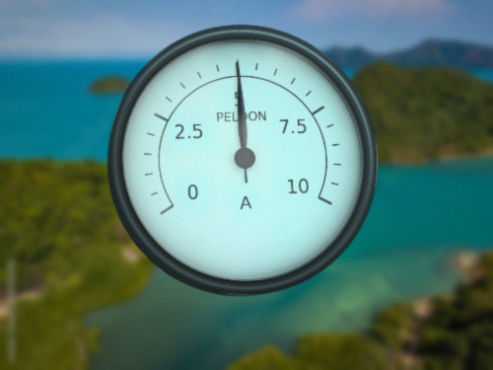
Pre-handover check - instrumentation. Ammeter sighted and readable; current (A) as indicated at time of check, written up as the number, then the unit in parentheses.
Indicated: 5 (A)
